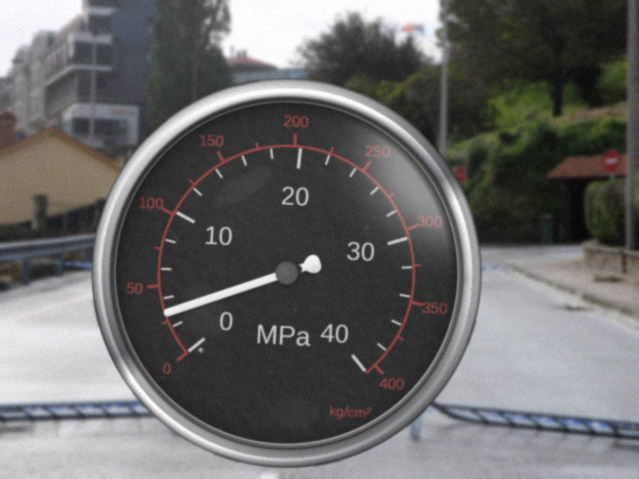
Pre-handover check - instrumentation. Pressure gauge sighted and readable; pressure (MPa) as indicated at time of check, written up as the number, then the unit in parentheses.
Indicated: 3 (MPa)
